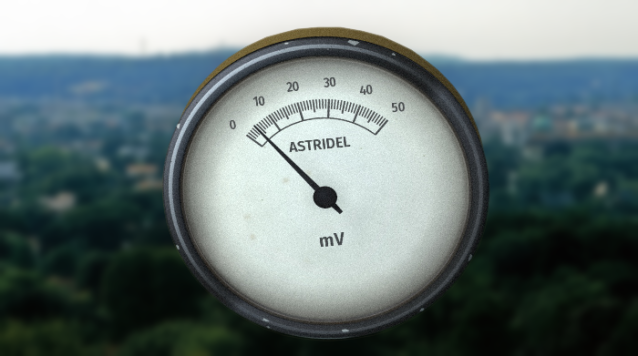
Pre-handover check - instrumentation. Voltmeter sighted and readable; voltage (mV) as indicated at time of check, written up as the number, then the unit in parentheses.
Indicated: 5 (mV)
